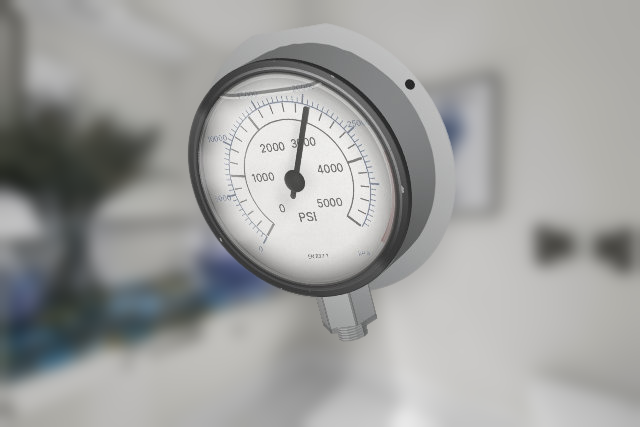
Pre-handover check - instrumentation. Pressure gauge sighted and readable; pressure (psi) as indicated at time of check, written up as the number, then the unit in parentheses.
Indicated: 3000 (psi)
